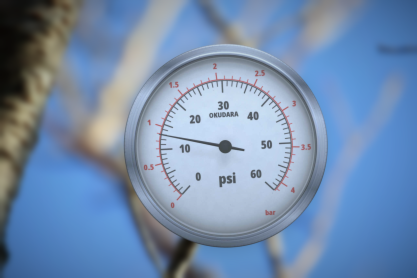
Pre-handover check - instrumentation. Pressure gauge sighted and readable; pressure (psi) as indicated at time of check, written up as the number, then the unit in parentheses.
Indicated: 13 (psi)
